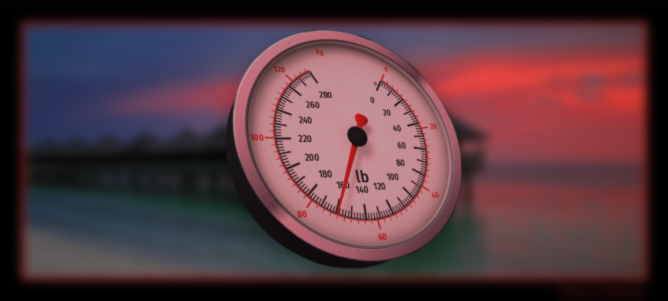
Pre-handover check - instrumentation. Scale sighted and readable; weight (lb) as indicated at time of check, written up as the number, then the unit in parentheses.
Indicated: 160 (lb)
